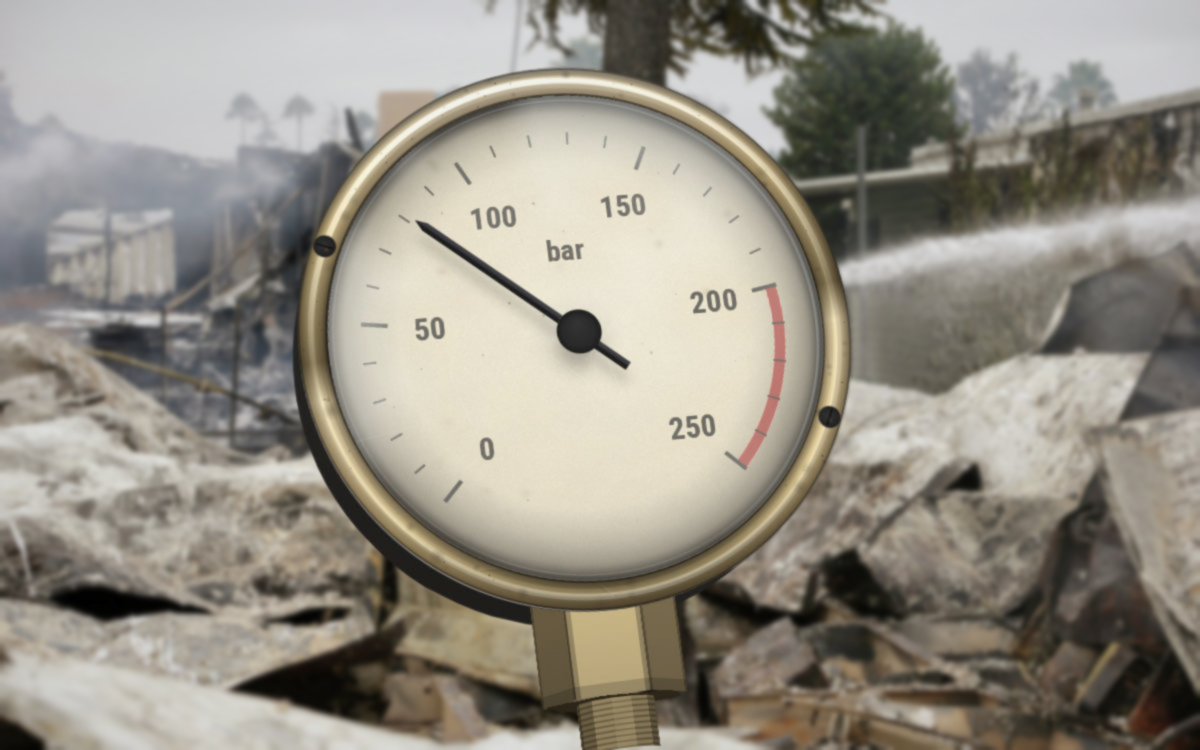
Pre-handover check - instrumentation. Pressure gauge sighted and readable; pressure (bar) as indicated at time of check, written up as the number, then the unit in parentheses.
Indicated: 80 (bar)
